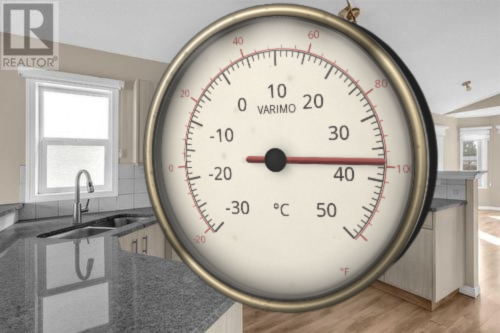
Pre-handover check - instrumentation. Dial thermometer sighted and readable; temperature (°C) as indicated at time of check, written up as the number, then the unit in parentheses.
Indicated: 37 (°C)
